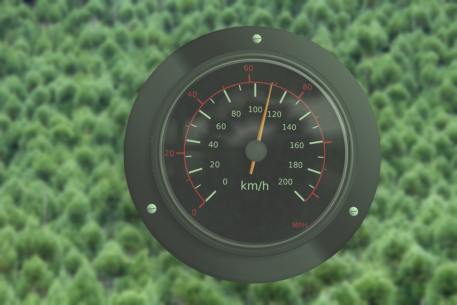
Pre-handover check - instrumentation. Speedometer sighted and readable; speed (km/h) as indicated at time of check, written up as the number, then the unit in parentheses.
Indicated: 110 (km/h)
